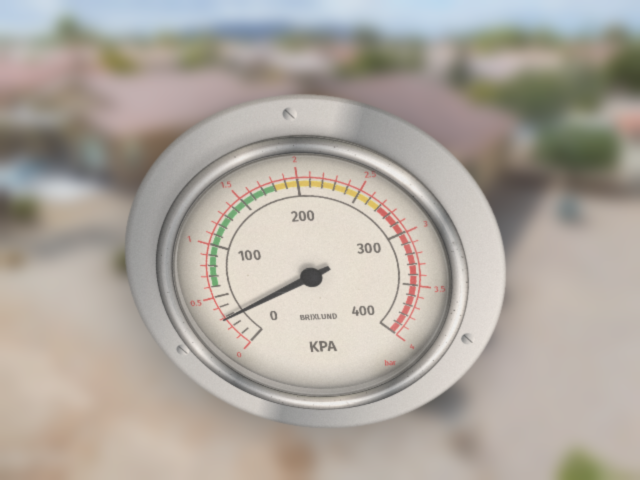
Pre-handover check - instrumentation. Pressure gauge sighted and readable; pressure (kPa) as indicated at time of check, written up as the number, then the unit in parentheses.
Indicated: 30 (kPa)
